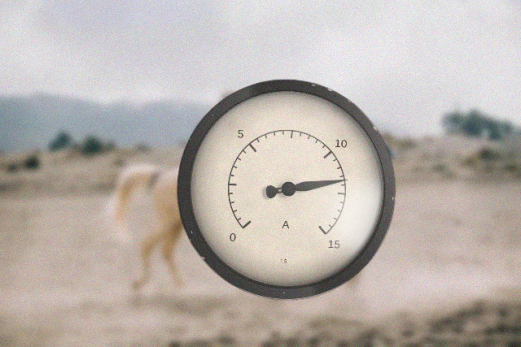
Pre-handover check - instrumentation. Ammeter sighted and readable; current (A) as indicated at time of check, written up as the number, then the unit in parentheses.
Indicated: 11.75 (A)
